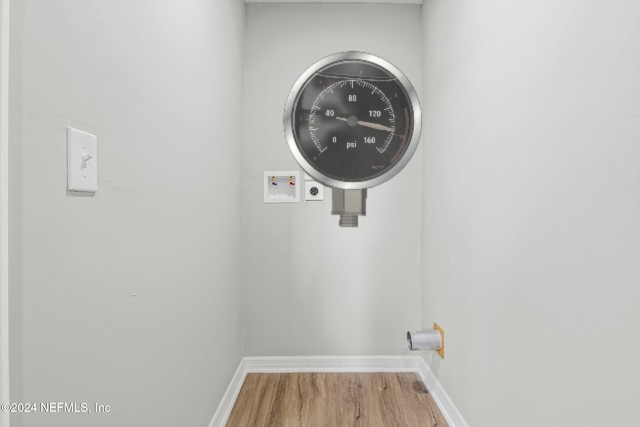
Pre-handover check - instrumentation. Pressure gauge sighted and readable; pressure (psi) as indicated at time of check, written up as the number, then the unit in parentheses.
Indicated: 140 (psi)
